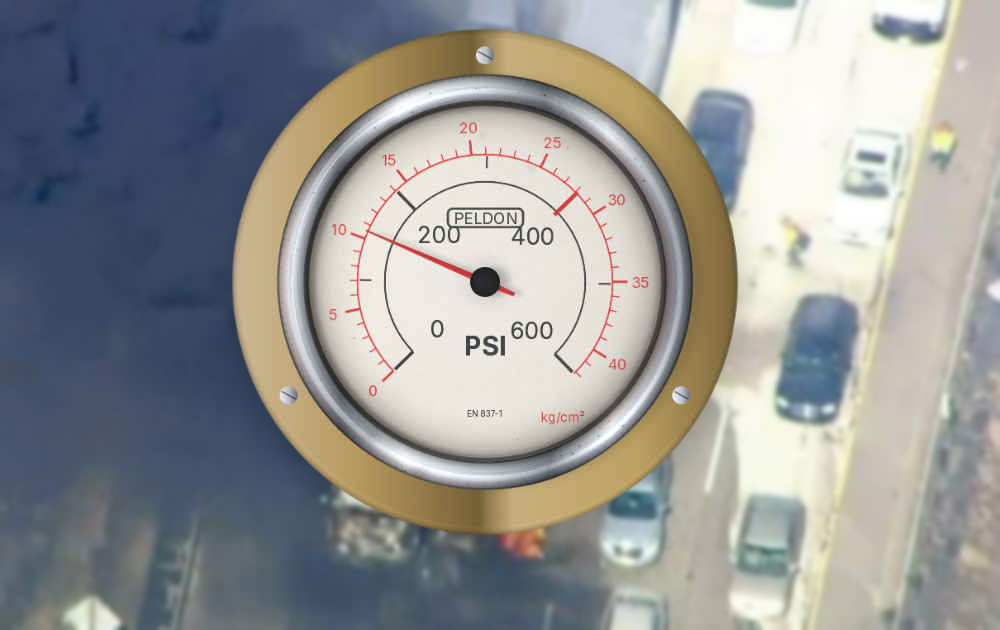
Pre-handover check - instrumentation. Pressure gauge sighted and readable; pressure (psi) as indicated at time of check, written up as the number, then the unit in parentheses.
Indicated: 150 (psi)
